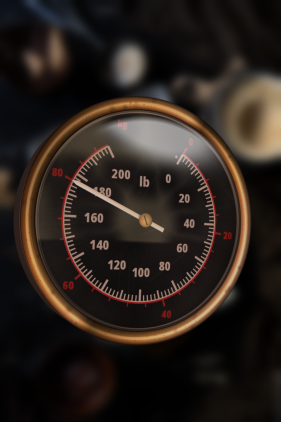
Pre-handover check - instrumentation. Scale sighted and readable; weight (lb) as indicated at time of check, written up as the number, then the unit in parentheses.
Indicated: 176 (lb)
